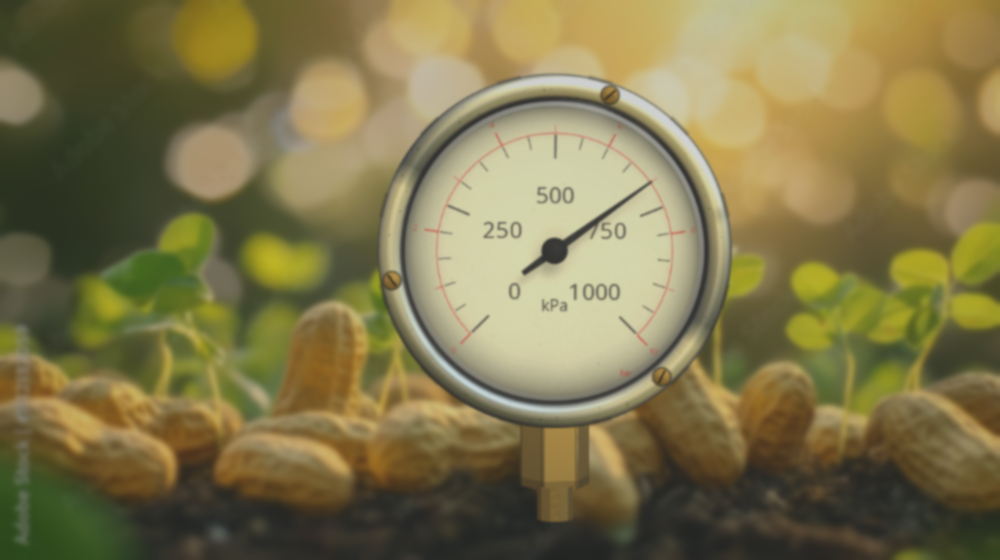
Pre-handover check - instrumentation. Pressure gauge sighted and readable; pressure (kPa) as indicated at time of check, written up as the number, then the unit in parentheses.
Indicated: 700 (kPa)
